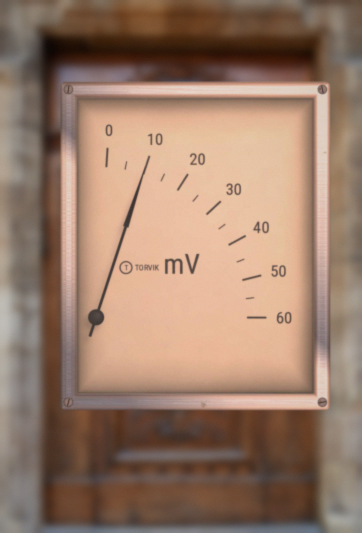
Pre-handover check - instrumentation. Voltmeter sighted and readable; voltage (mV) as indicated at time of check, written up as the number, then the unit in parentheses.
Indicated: 10 (mV)
